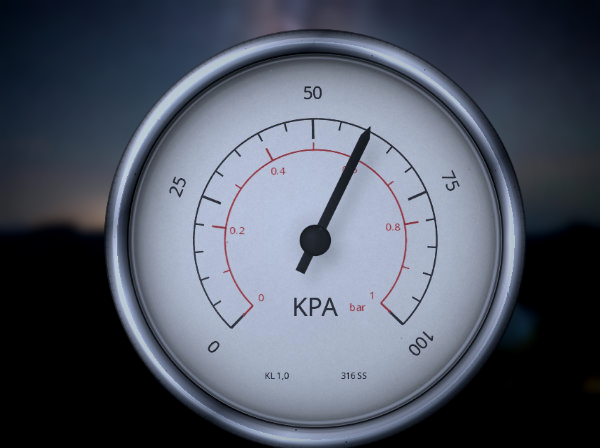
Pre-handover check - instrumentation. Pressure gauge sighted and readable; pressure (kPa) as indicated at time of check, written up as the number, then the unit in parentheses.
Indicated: 60 (kPa)
